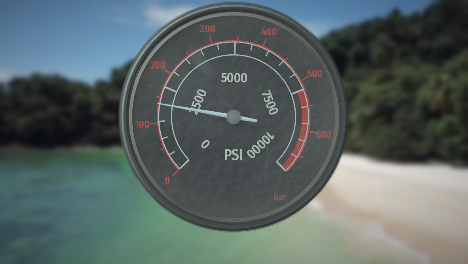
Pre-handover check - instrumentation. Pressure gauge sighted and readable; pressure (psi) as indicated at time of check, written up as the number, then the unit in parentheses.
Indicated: 2000 (psi)
